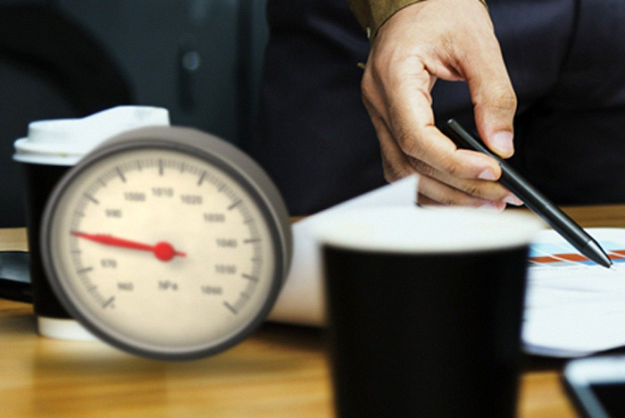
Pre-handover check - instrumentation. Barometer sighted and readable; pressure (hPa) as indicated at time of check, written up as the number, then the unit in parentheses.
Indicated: 980 (hPa)
